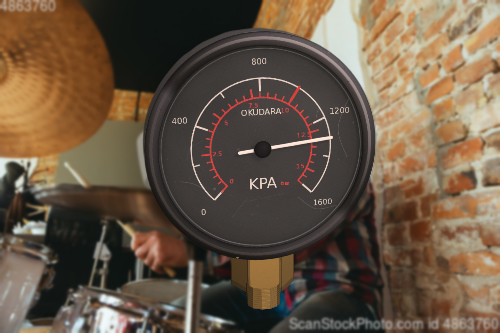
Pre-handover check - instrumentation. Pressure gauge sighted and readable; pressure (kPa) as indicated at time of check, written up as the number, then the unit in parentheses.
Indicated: 1300 (kPa)
